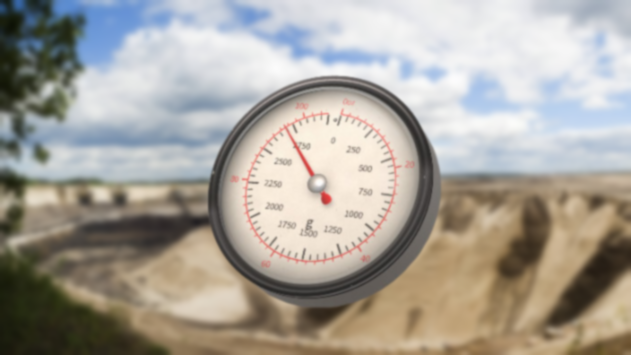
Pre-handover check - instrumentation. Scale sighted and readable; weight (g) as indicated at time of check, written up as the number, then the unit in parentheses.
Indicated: 2700 (g)
